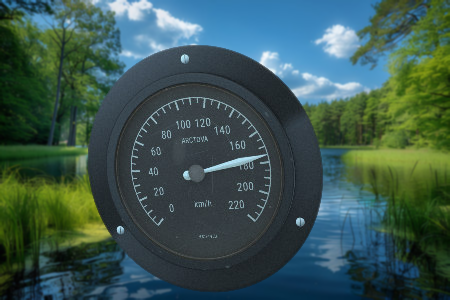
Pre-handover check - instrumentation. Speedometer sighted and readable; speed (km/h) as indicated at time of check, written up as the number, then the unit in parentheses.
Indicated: 175 (km/h)
